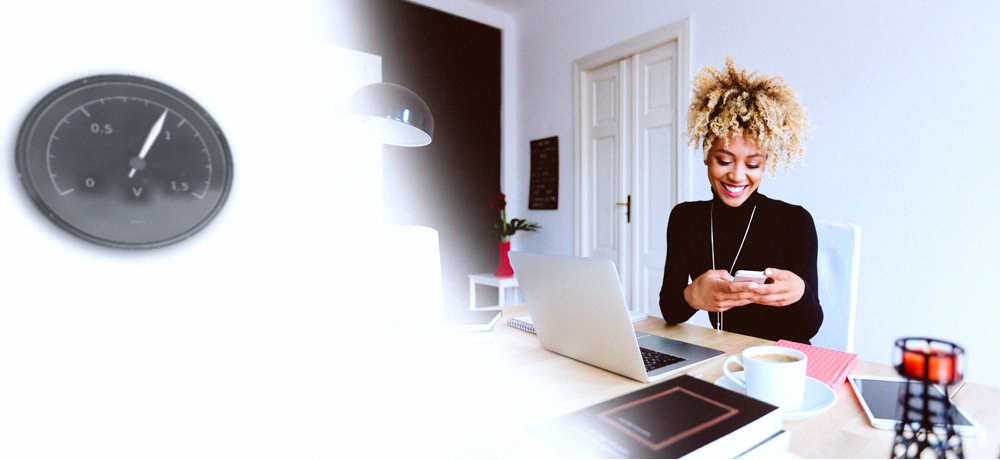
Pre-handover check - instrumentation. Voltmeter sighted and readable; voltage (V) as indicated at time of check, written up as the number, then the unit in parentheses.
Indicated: 0.9 (V)
